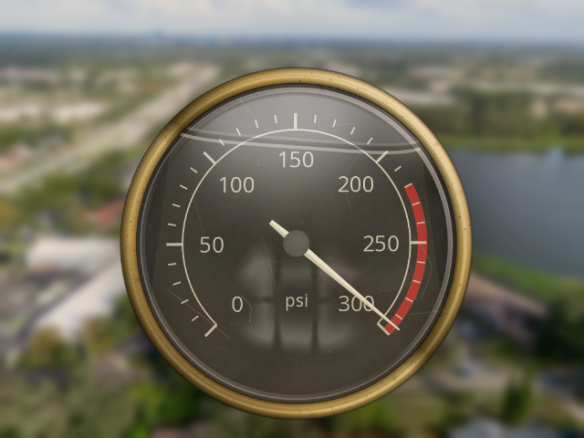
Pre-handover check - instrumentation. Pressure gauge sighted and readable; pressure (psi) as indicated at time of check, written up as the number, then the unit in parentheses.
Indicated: 295 (psi)
